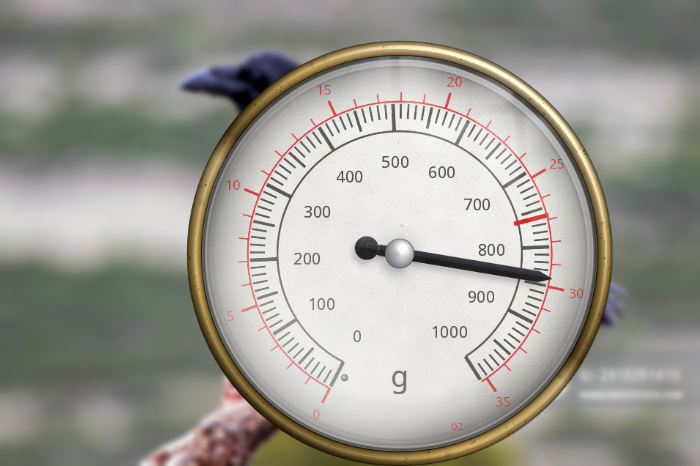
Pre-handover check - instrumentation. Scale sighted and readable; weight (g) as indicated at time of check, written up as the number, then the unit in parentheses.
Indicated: 840 (g)
